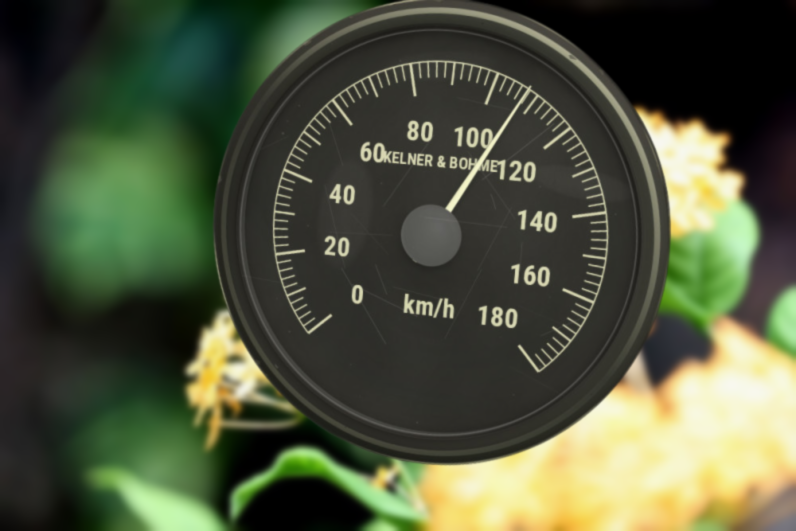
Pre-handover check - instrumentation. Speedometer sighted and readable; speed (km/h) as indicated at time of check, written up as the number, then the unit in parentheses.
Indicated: 108 (km/h)
